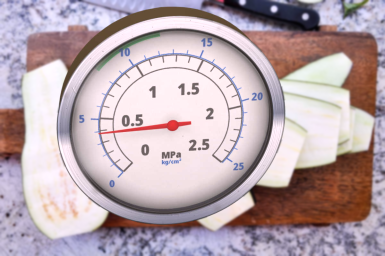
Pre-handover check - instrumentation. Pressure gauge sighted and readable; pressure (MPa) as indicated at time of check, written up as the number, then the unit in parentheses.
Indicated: 0.4 (MPa)
